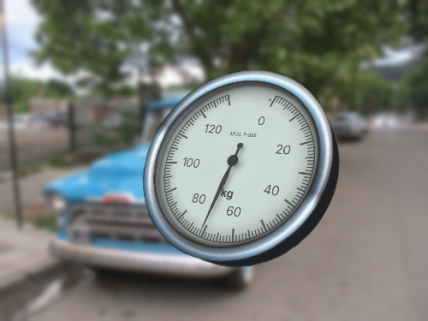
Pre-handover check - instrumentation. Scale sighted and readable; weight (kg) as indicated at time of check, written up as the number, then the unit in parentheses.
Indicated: 70 (kg)
